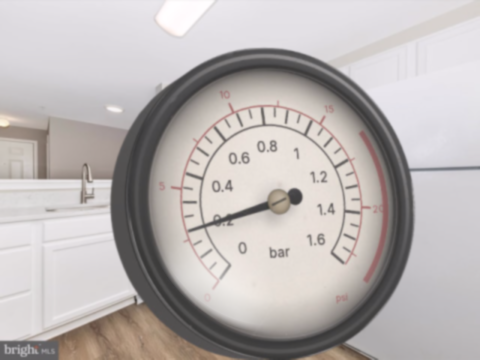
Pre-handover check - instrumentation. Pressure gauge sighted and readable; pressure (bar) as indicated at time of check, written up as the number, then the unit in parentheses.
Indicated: 0.2 (bar)
